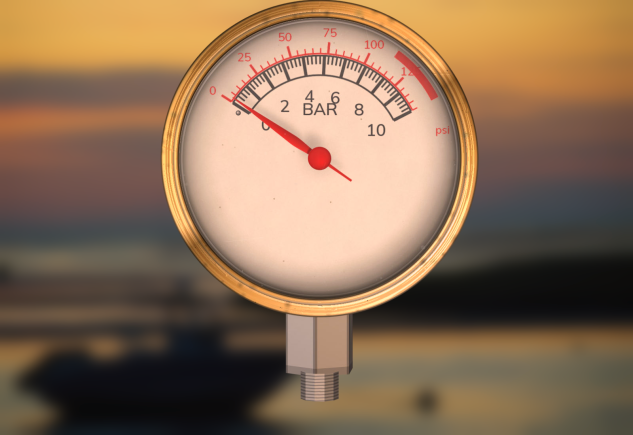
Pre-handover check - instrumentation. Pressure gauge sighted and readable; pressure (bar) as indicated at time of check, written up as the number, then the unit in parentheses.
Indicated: 0.2 (bar)
